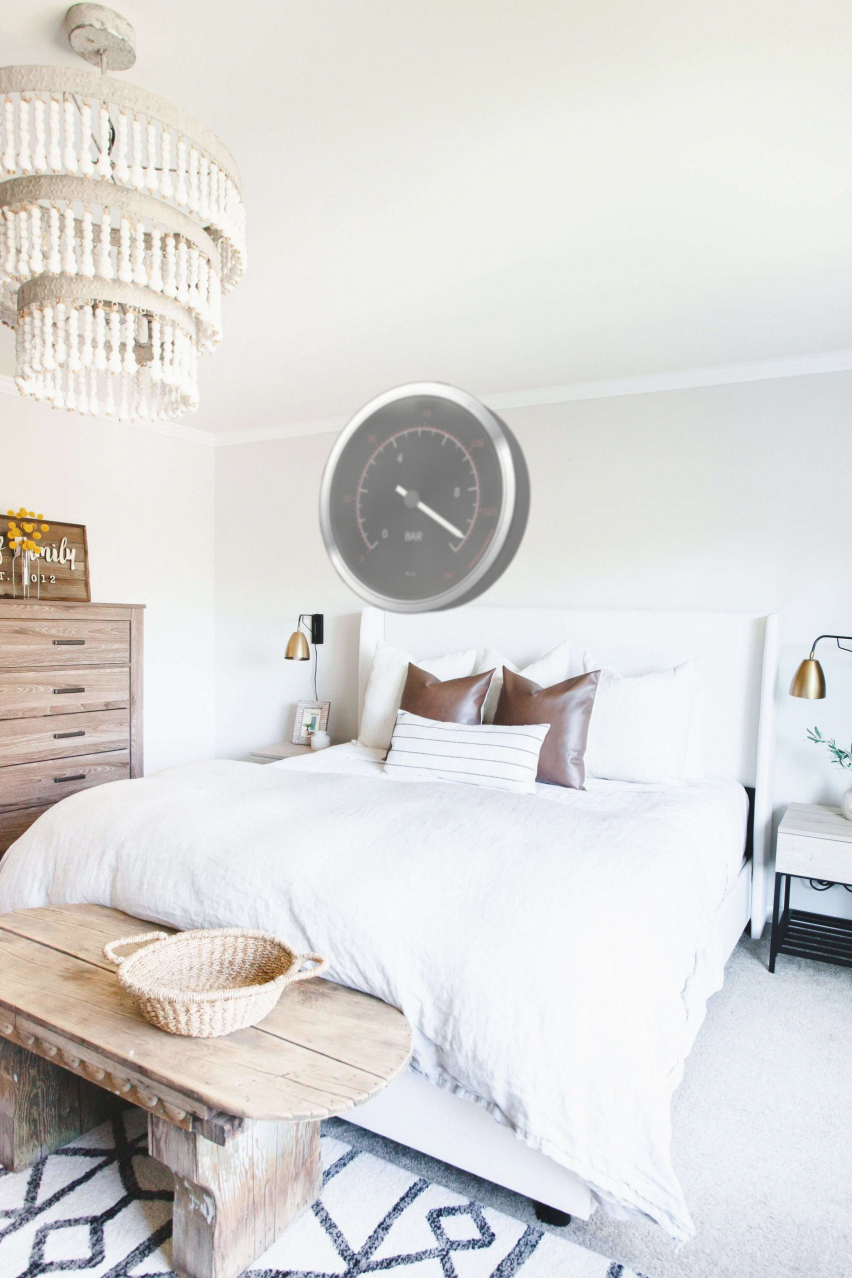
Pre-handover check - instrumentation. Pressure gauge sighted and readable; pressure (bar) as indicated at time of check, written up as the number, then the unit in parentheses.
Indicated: 9.5 (bar)
